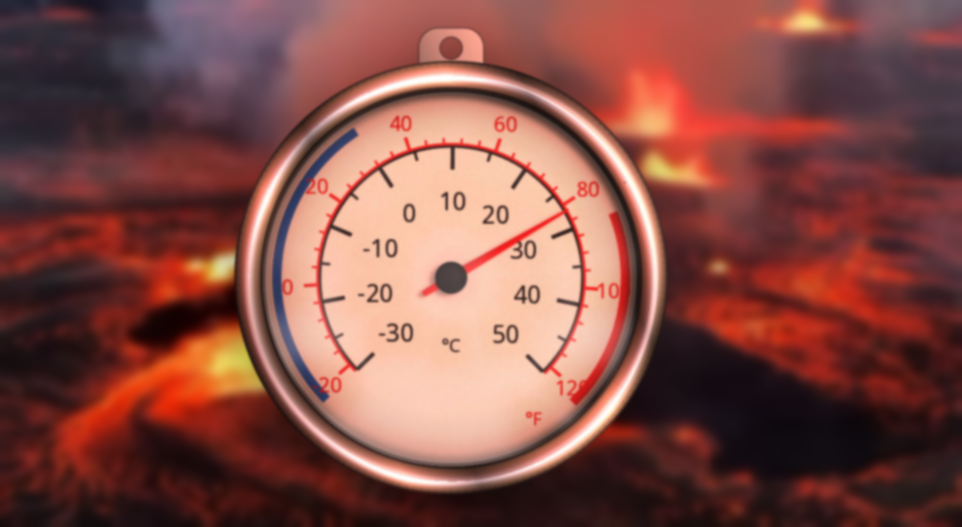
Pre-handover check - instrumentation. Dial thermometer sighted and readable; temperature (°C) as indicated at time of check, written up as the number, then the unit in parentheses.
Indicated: 27.5 (°C)
